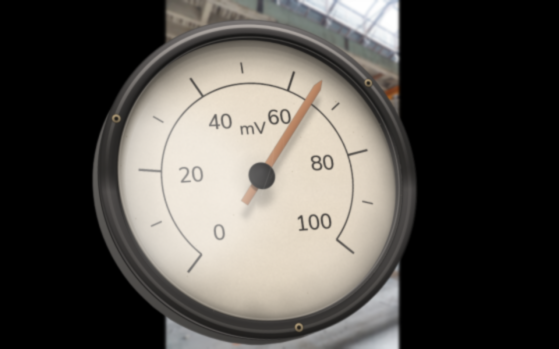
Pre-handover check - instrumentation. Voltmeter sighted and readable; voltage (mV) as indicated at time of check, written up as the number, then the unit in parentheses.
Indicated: 65 (mV)
